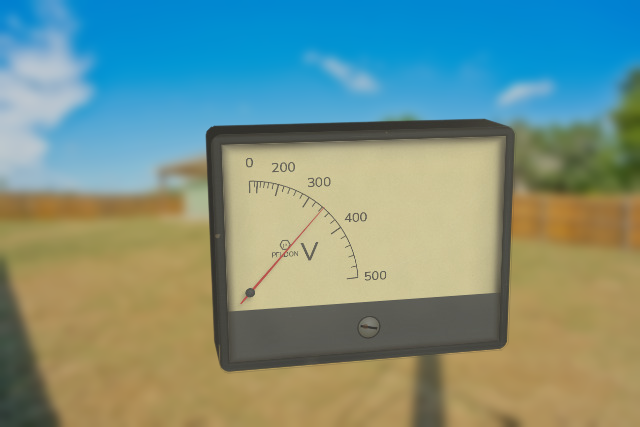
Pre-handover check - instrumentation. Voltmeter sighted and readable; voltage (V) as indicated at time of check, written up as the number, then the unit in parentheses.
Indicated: 340 (V)
